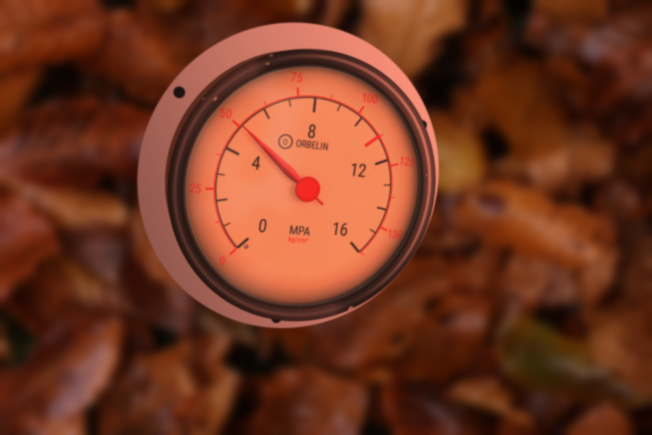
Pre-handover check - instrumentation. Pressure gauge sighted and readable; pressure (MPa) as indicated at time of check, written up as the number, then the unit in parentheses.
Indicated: 5 (MPa)
